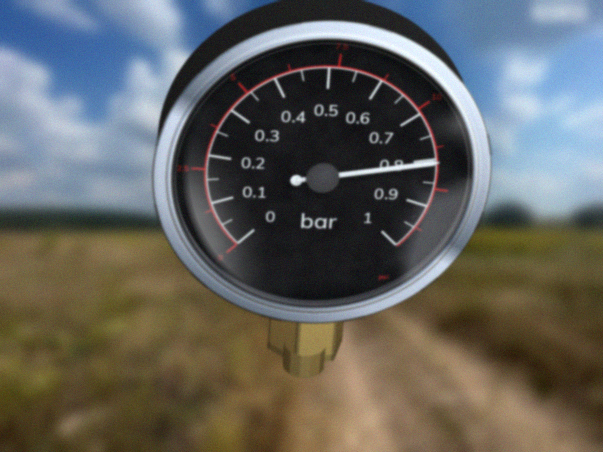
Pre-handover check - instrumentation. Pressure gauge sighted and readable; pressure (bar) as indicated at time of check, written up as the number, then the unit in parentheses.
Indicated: 0.8 (bar)
